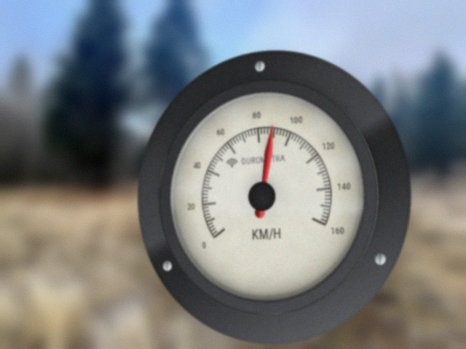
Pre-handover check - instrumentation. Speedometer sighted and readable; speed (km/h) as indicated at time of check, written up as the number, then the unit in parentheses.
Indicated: 90 (km/h)
